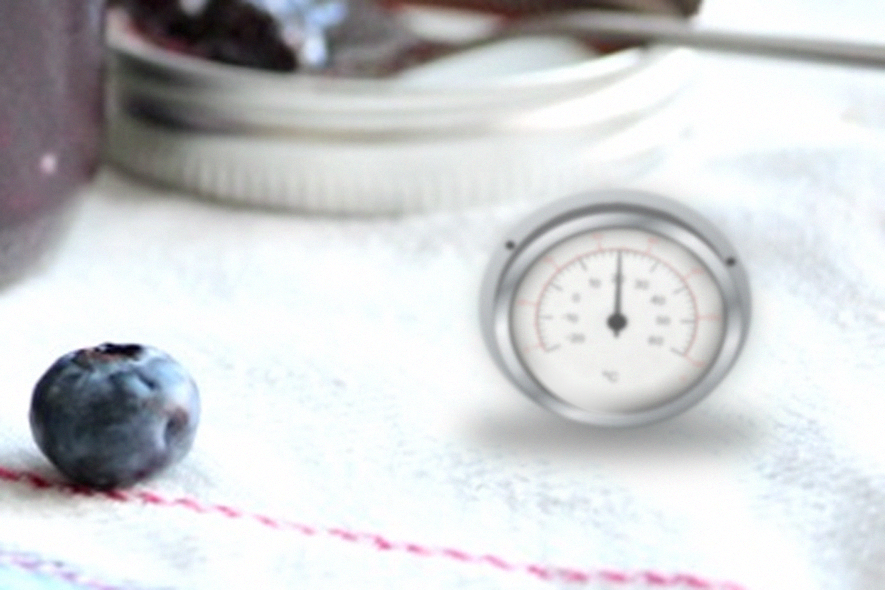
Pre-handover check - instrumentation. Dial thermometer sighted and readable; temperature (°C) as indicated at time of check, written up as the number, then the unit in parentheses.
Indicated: 20 (°C)
